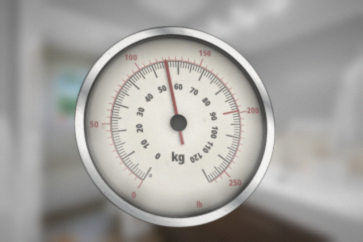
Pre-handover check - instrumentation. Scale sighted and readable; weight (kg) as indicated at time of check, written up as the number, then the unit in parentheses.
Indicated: 55 (kg)
